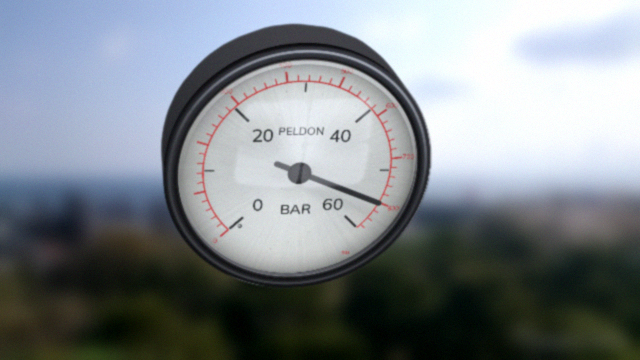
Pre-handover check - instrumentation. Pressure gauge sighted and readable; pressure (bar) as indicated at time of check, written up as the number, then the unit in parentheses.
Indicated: 55 (bar)
